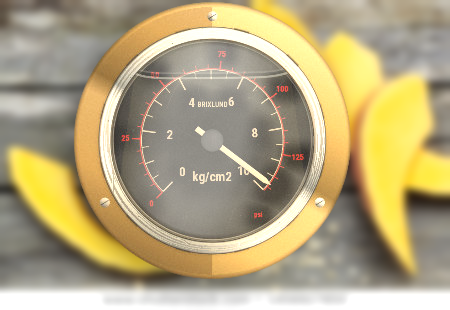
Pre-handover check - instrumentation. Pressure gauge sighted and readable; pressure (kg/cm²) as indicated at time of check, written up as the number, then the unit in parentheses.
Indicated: 9.75 (kg/cm²)
